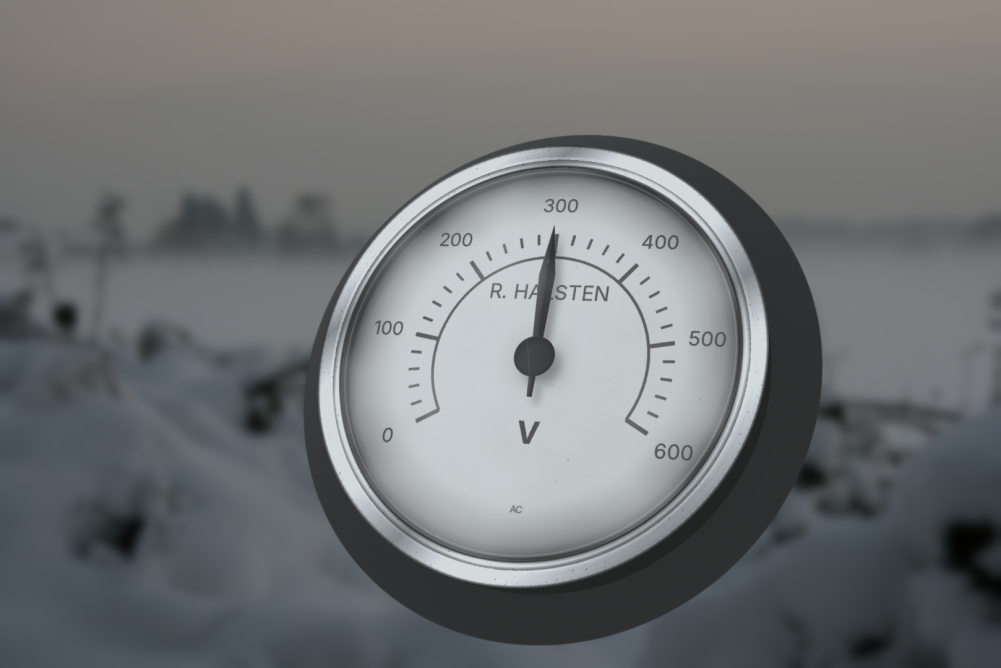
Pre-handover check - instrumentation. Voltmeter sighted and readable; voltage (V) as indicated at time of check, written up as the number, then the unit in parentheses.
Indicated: 300 (V)
